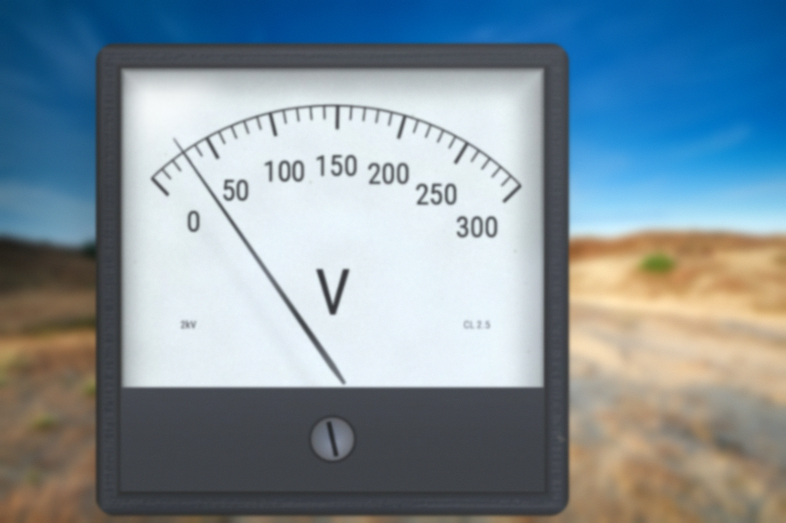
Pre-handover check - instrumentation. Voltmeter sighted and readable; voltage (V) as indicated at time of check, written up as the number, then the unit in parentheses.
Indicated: 30 (V)
